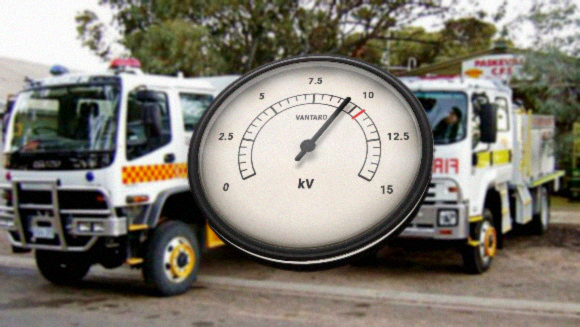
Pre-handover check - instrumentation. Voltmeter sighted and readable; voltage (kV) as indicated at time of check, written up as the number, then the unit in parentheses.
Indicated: 9.5 (kV)
